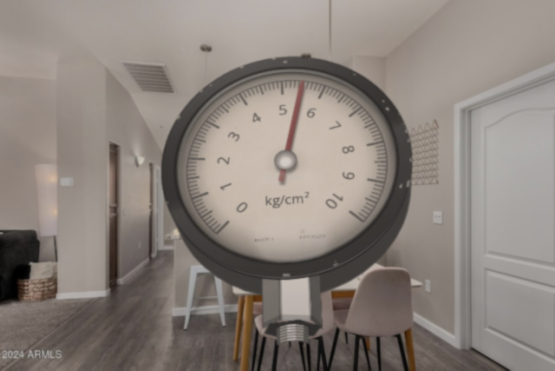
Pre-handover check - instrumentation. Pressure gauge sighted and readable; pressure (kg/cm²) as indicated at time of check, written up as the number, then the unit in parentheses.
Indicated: 5.5 (kg/cm²)
